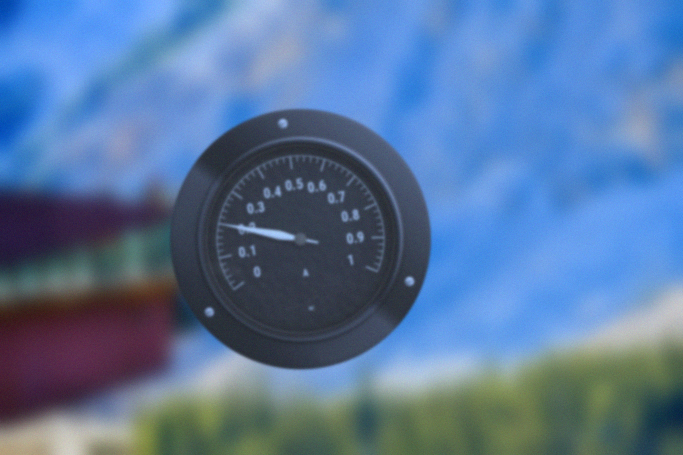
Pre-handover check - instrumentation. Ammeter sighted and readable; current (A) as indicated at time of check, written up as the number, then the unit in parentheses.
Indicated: 0.2 (A)
